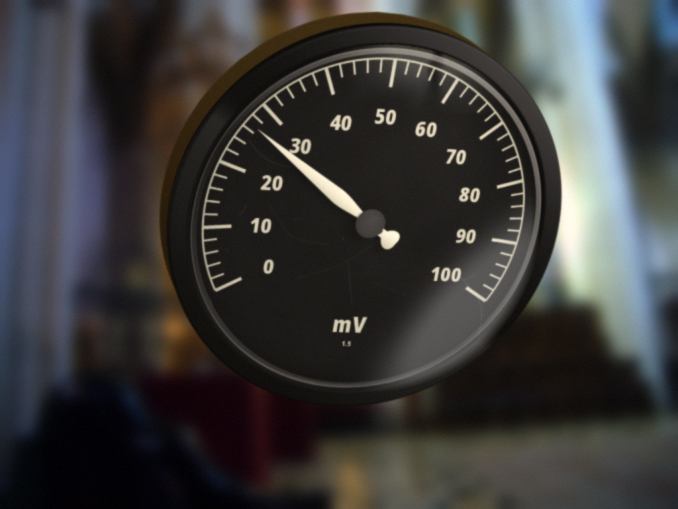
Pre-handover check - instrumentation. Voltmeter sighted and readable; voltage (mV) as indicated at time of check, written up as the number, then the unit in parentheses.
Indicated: 27 (mV)
